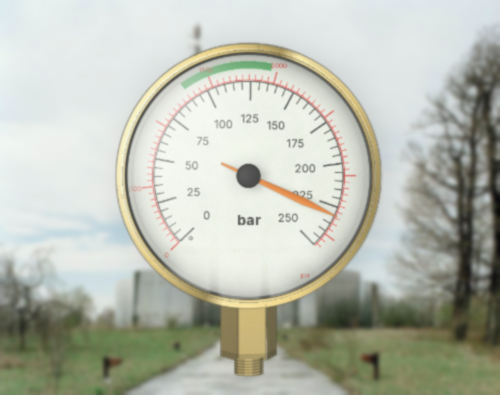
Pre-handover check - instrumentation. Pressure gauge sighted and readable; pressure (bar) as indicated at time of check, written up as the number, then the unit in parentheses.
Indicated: 230 (bar)
